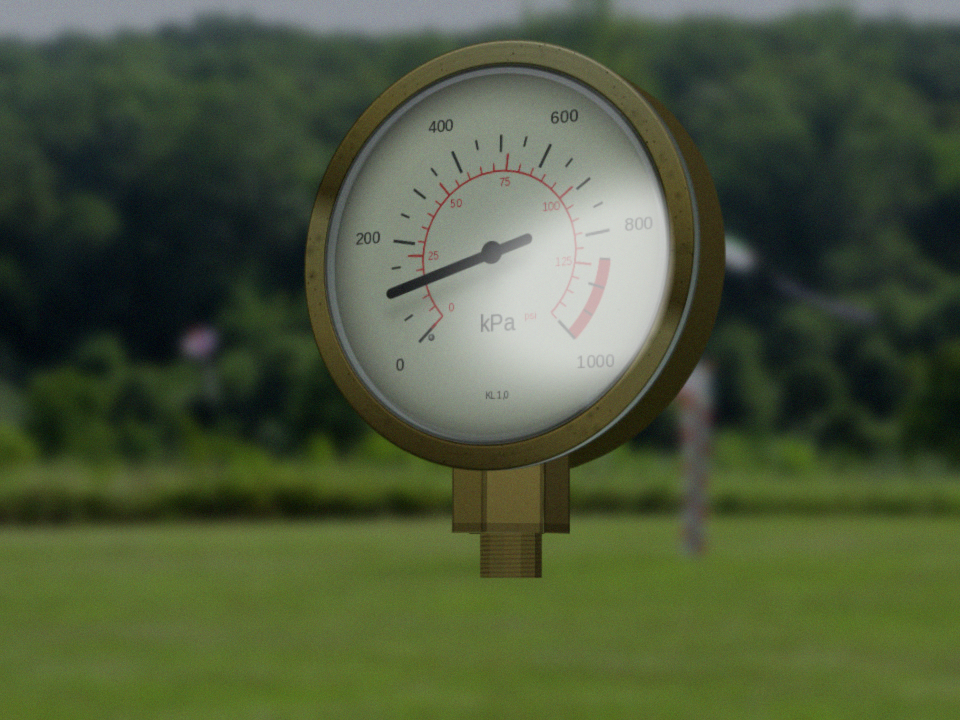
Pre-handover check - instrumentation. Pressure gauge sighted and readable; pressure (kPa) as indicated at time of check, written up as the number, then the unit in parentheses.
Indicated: 100 (kPa)
